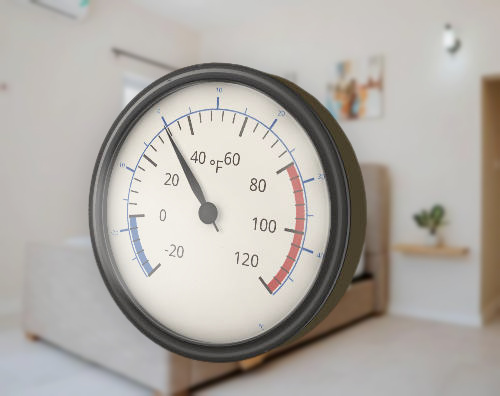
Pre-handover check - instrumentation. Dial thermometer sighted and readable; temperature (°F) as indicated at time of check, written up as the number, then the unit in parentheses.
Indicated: 32 (°F)
